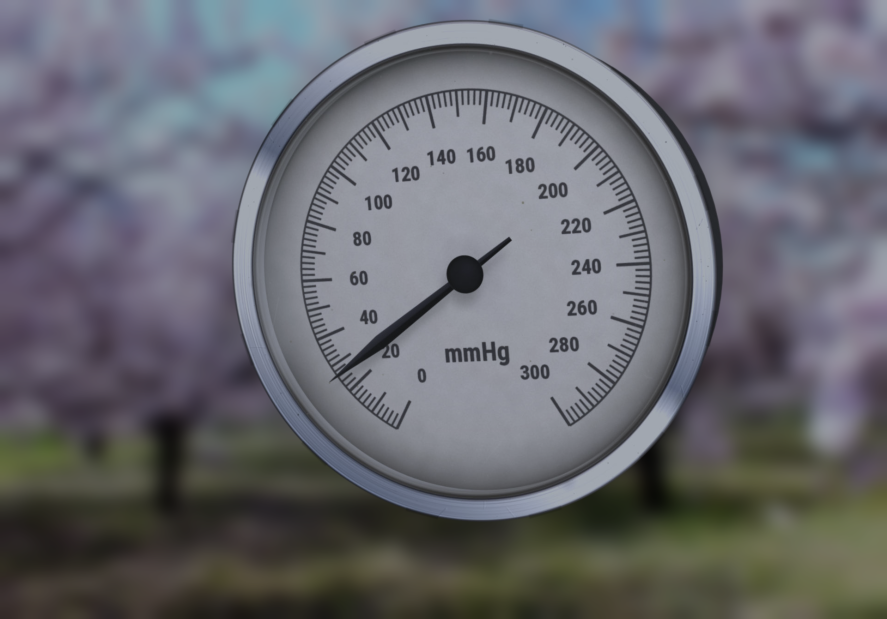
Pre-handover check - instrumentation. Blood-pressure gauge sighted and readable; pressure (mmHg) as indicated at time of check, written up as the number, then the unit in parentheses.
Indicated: 26 (mmHg)
